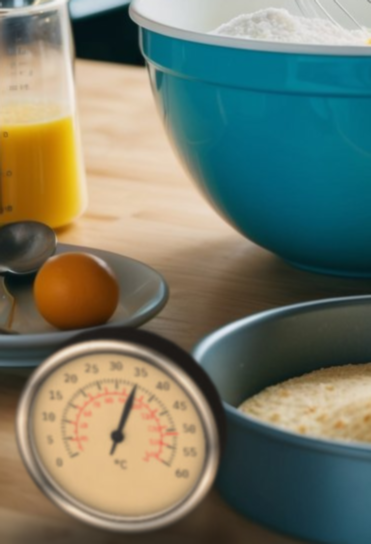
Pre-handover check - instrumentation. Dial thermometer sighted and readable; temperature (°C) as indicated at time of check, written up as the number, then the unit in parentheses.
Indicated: 35 (°C)
